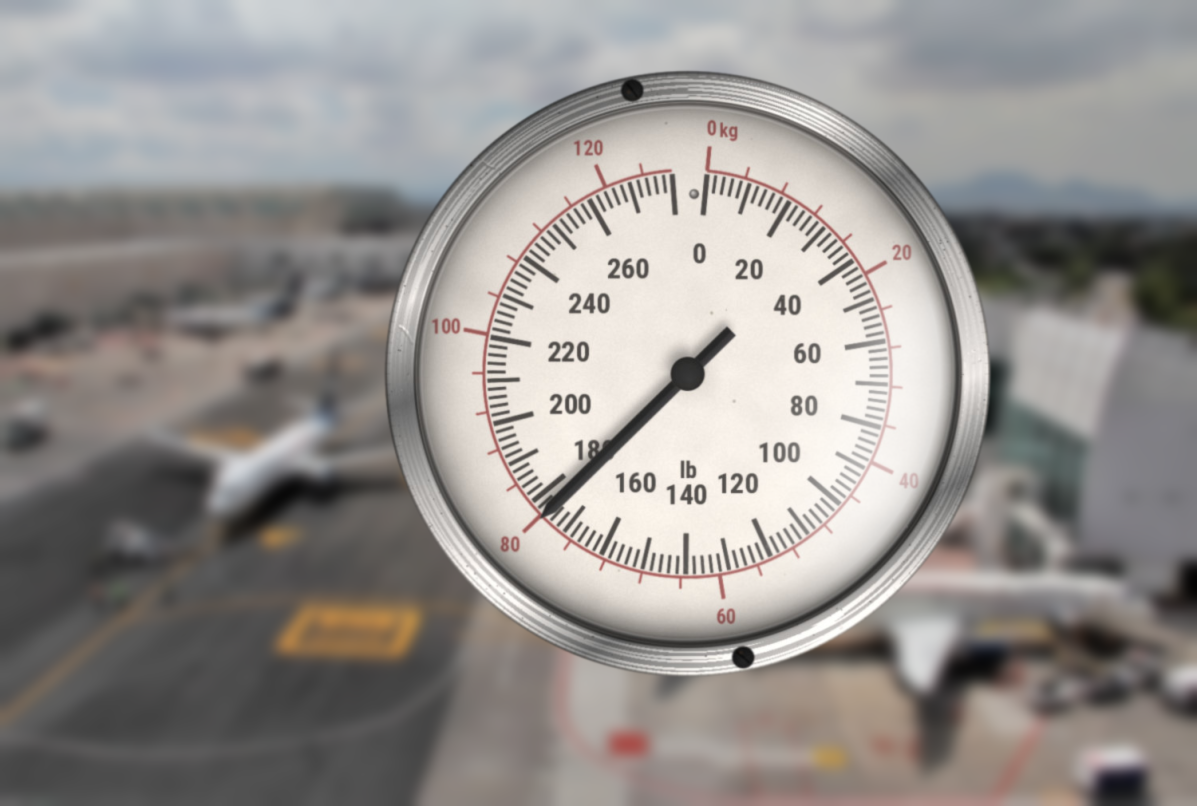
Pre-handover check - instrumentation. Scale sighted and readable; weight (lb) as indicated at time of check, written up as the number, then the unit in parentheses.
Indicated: 176 (lb)
